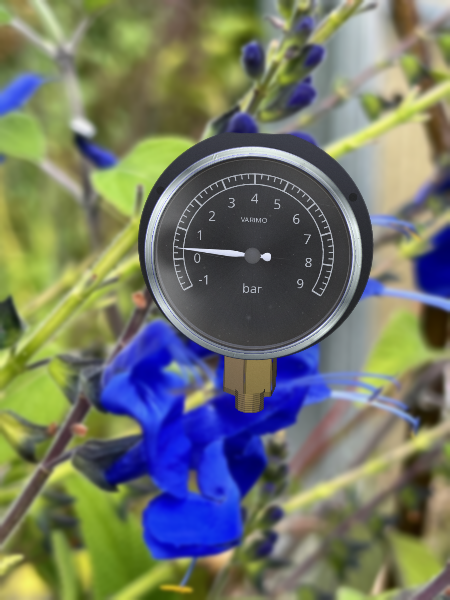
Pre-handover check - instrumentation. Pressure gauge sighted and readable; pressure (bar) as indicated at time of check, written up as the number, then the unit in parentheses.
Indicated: 0.4 (bar)
